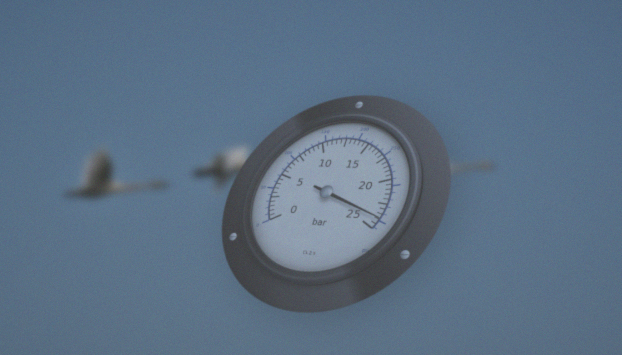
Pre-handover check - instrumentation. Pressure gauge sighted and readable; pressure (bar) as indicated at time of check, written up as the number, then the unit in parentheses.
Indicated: 24 (bar)
